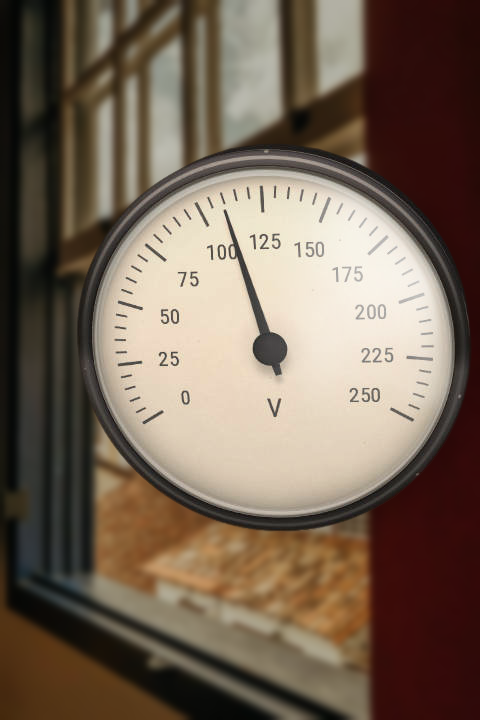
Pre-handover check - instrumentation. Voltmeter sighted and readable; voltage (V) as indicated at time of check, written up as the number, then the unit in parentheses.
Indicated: 110 (V)
